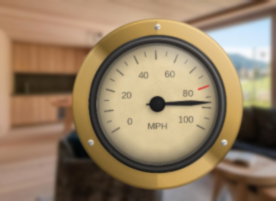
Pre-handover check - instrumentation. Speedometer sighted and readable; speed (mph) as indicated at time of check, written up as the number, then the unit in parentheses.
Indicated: 87.5 (mph)
